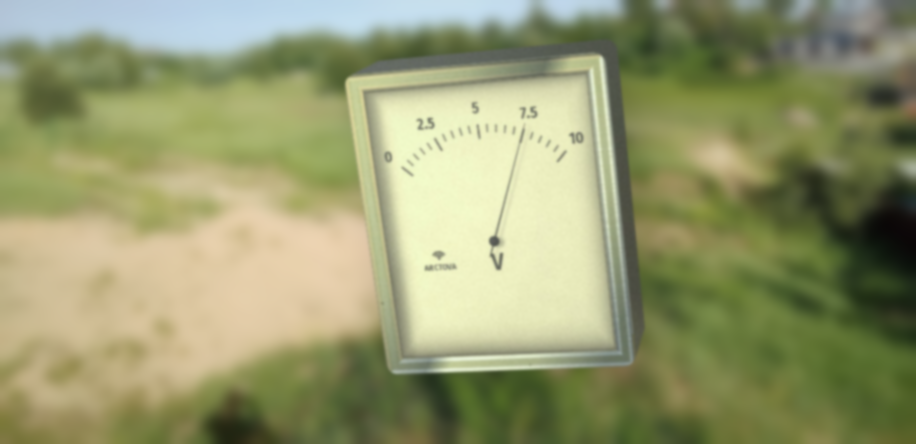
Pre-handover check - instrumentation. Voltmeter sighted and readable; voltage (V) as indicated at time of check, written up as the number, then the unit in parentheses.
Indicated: 7.5 (V)
